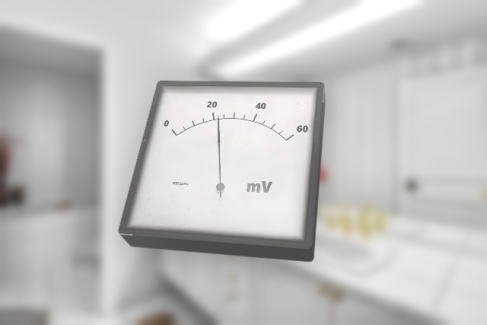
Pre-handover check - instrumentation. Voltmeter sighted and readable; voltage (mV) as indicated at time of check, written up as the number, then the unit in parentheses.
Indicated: 22.5 (mV)
